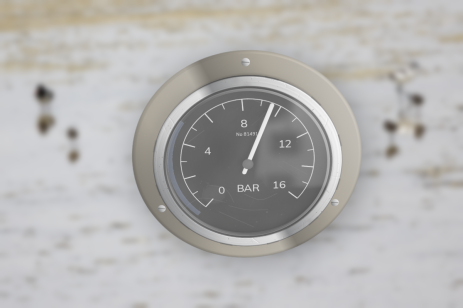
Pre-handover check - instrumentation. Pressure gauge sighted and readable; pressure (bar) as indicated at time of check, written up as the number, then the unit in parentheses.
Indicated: 9.5 (bar)
